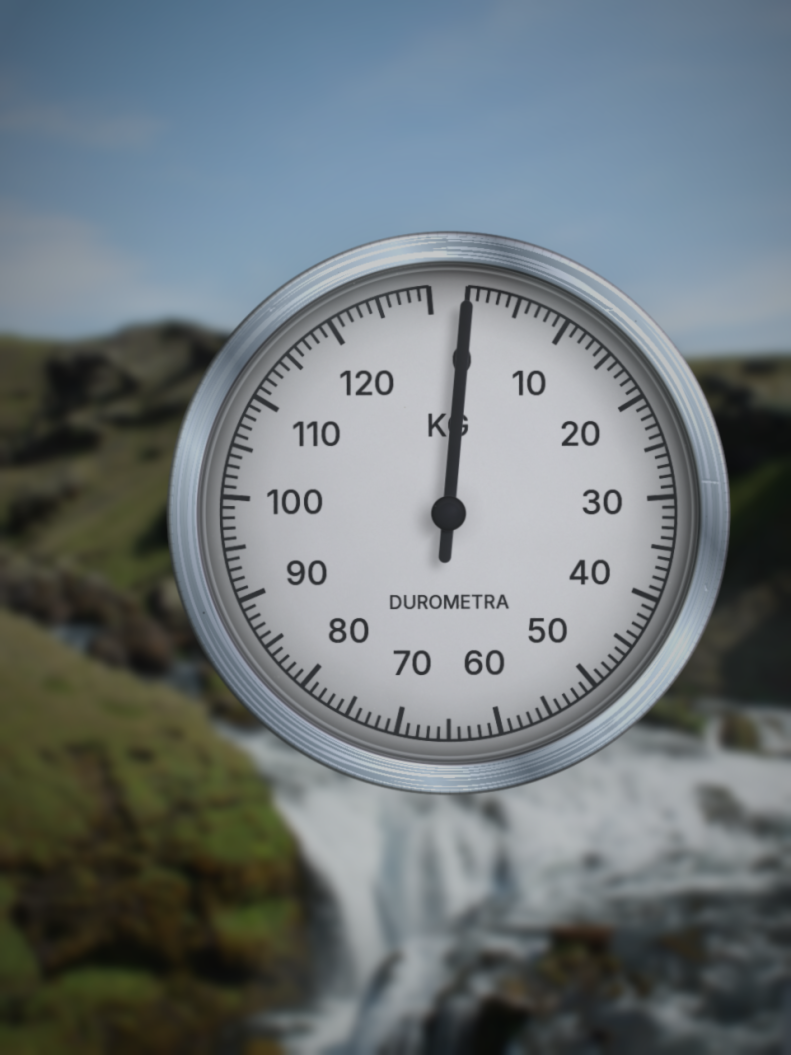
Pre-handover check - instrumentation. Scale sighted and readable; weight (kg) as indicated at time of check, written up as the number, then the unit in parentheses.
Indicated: 0 (kg)
